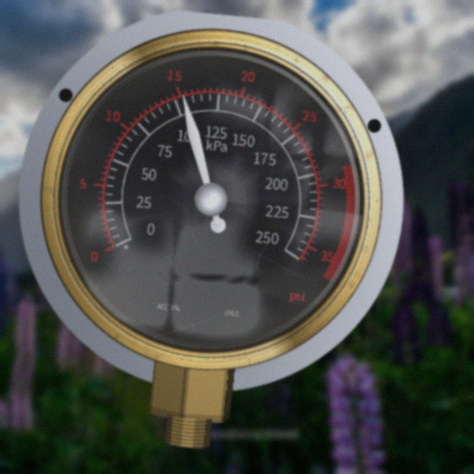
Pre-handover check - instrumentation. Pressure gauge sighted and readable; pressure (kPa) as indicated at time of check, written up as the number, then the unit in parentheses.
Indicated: 105 (kPa)
